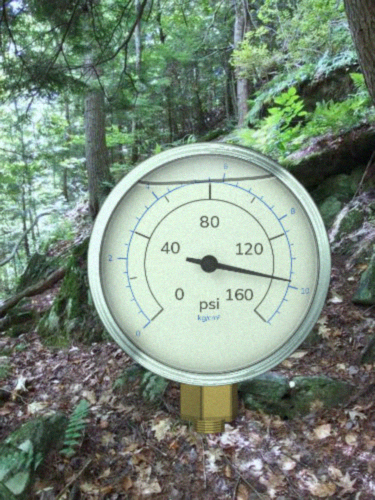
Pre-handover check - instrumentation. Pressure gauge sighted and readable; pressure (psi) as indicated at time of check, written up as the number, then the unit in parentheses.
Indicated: 140 (psi)
